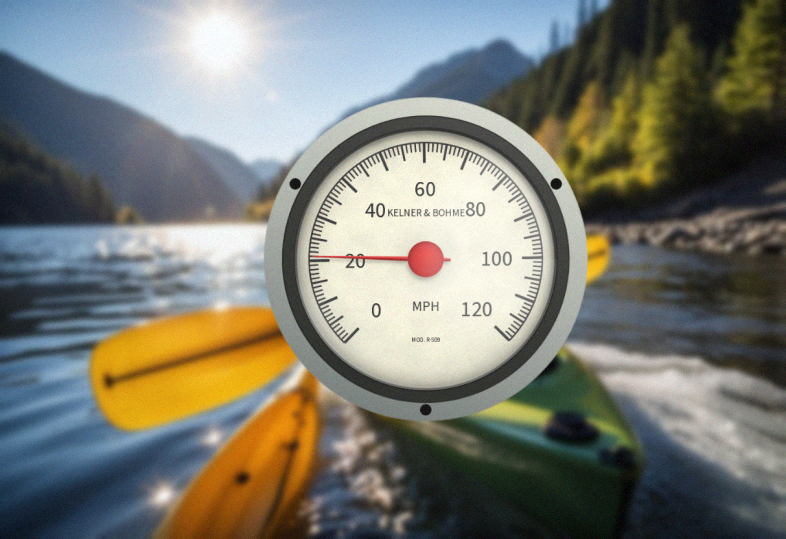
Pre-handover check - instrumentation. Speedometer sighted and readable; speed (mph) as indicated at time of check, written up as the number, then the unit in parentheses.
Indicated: 21 (mph)
